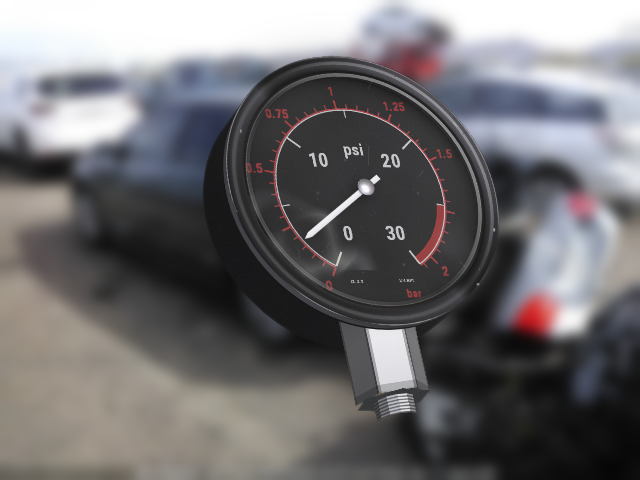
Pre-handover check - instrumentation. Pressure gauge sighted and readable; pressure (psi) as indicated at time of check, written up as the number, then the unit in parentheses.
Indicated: 2.5 (psi)
